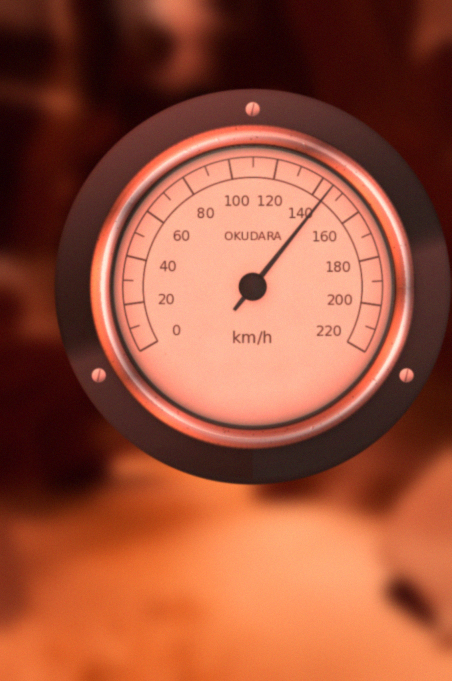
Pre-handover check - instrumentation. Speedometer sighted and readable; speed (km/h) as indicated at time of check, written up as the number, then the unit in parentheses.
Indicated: 145 (km/h)
